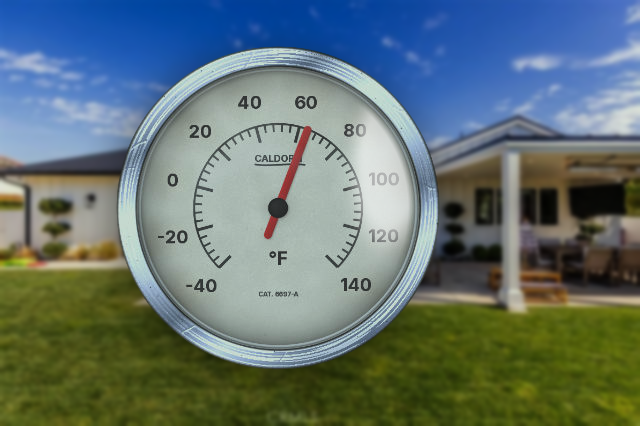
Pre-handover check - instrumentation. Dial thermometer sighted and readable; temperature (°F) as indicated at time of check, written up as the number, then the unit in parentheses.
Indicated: 64 (°F)
